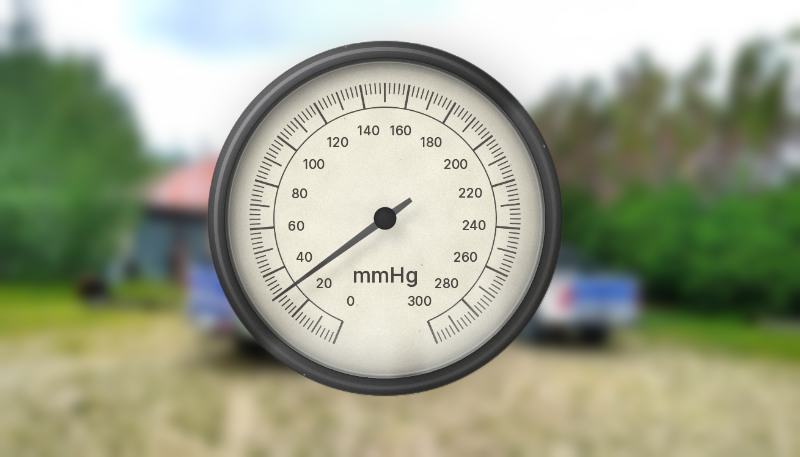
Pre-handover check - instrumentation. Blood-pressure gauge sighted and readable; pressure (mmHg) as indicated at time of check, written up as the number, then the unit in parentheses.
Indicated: 30 (mmHg)
